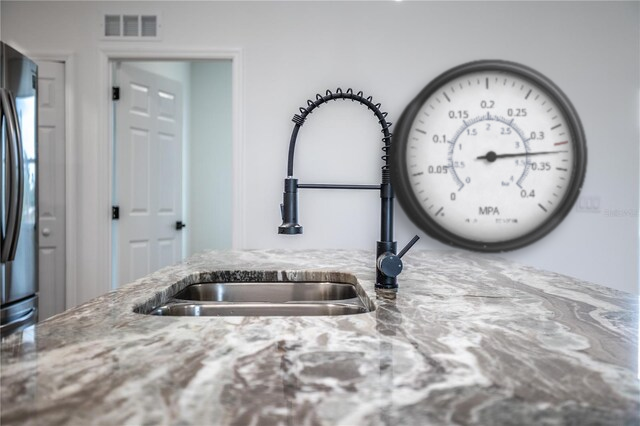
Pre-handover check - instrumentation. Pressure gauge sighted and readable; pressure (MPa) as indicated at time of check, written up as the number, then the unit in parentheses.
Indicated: 0.33 (MPa)
